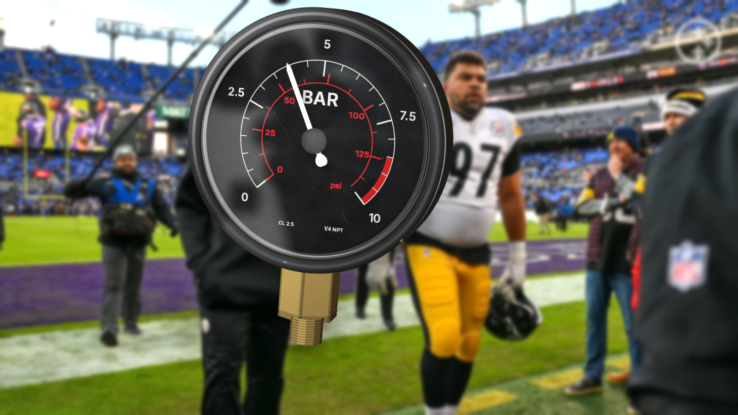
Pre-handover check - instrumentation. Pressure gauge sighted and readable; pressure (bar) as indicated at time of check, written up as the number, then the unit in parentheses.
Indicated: 4 (bar)
